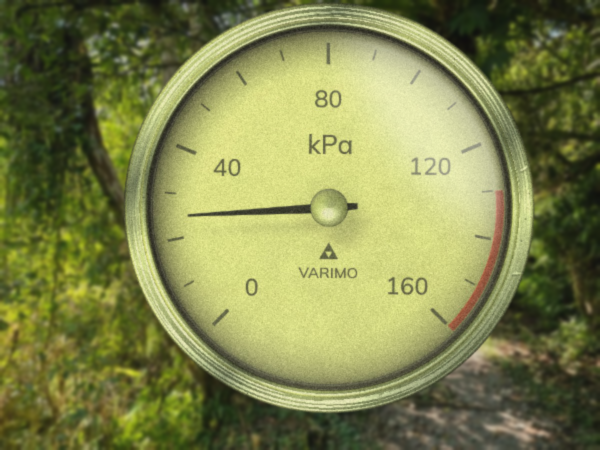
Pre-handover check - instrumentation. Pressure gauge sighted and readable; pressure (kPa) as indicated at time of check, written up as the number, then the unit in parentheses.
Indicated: 25 (kPa)
